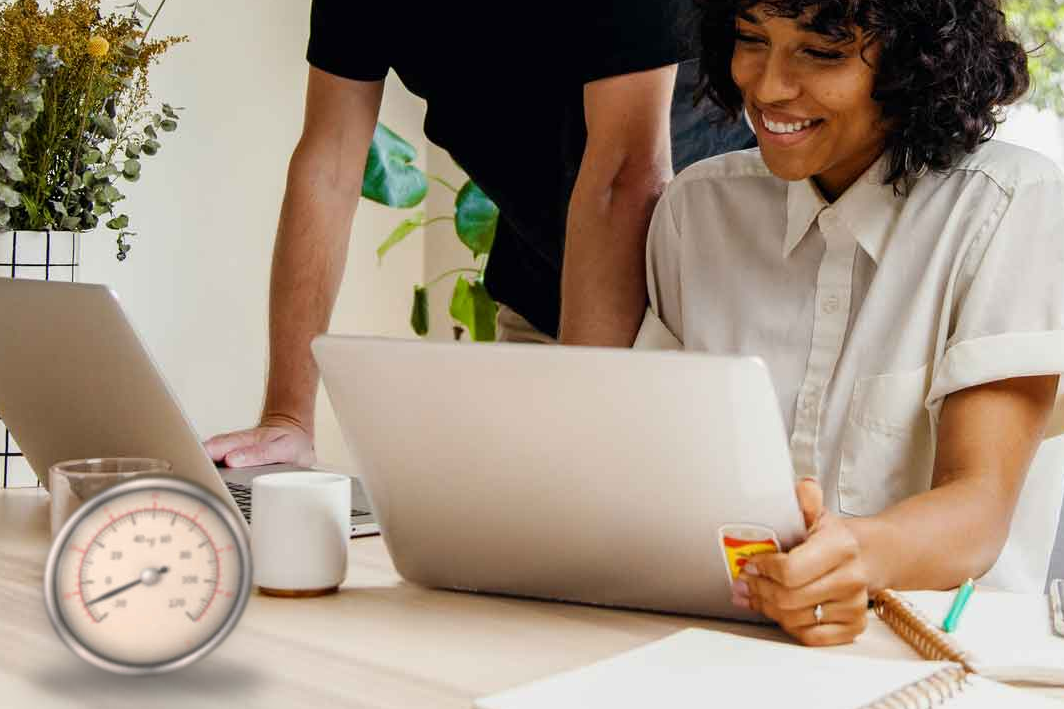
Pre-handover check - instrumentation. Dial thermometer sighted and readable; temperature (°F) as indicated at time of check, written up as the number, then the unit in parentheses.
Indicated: -10 (°F)
